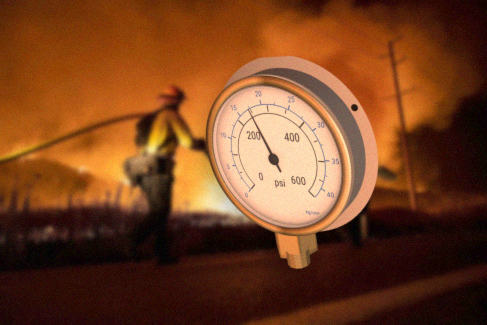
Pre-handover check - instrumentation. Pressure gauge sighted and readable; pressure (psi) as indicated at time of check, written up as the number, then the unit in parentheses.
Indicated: 250 (psi)
